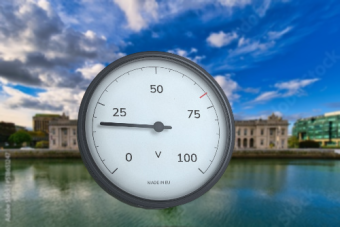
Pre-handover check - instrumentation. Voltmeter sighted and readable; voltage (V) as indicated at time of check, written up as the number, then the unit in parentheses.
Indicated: 17.5 (V)
